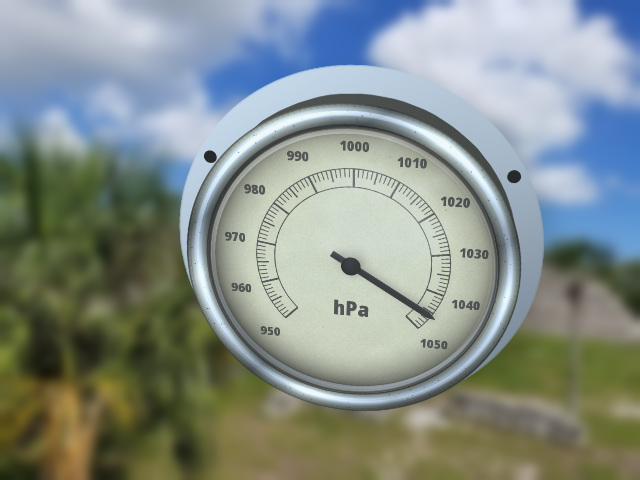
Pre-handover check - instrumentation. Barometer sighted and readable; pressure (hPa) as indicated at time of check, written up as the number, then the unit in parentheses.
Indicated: 1045 (hPa)
